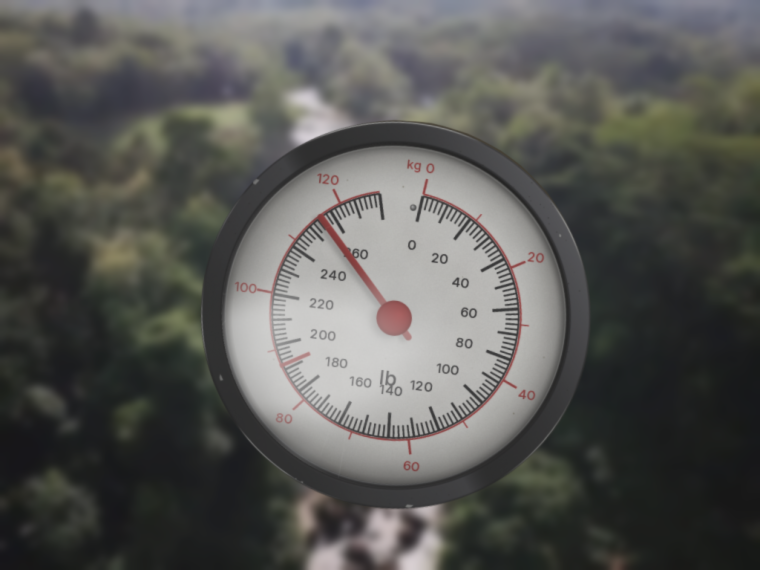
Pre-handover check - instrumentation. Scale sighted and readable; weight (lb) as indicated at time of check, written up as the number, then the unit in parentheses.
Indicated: 256 (lb)
